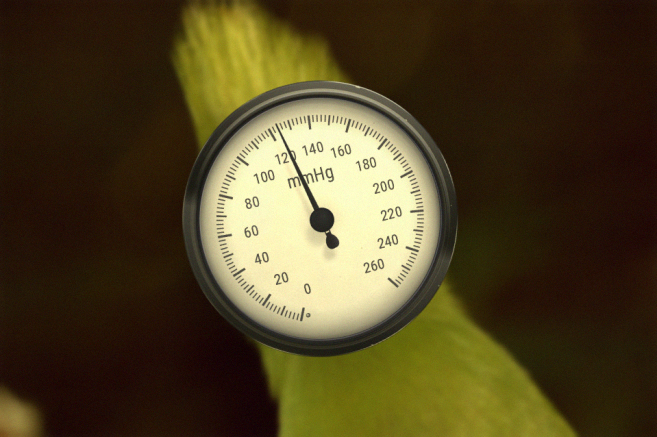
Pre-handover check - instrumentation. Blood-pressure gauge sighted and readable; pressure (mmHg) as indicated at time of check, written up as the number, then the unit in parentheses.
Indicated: 124 (mmHg)
